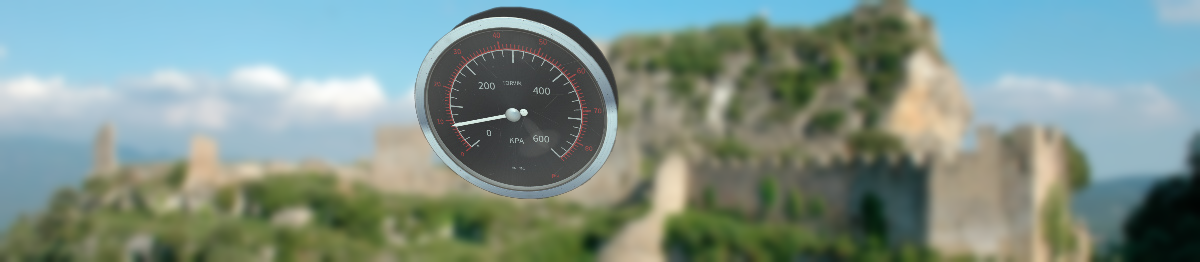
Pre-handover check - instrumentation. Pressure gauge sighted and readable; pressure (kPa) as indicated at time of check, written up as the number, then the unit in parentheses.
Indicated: 60 (kPa)
